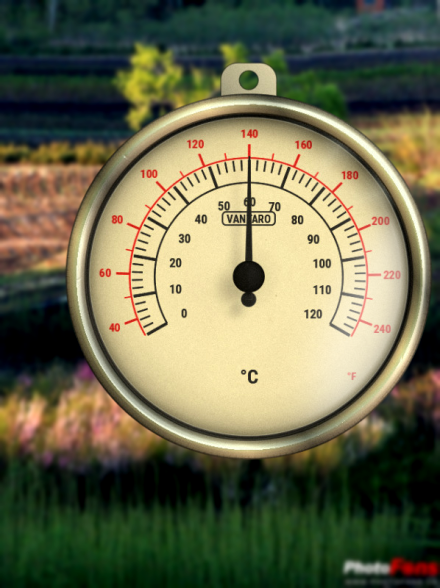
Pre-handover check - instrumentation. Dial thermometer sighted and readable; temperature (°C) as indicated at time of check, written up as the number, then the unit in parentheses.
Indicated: 60 (°C)
